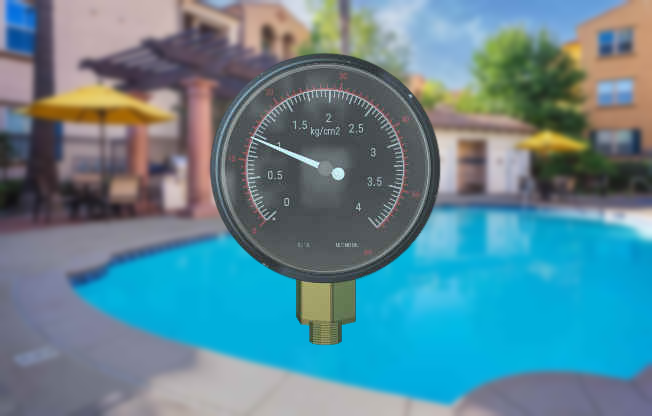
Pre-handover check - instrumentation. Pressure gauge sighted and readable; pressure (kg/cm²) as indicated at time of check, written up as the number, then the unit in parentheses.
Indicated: 0.95 (kg/cm²)
